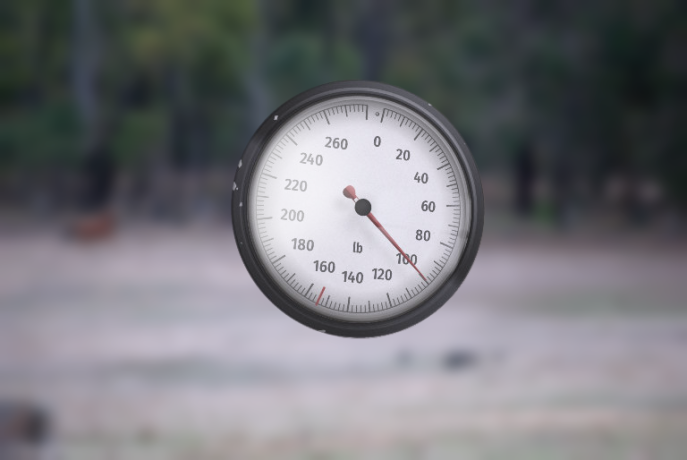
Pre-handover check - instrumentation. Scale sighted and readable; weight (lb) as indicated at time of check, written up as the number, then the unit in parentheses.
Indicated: 100 (lb)
